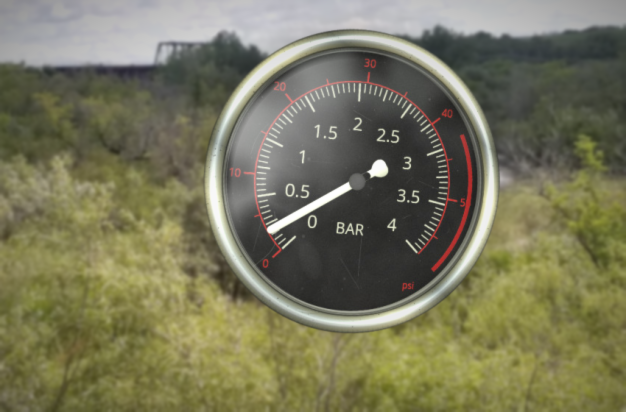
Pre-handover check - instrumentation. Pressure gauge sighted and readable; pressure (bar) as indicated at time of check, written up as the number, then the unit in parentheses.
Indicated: 0.2 (bar)
